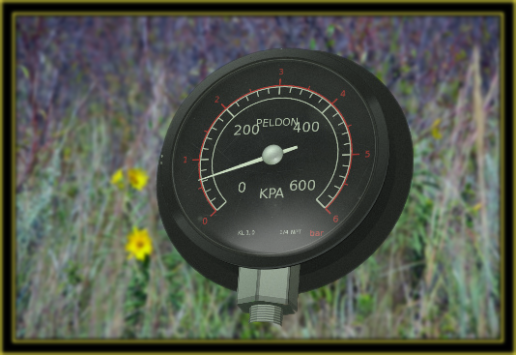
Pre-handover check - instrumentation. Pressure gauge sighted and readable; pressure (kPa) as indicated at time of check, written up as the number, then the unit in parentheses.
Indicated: 60 (kPa)
